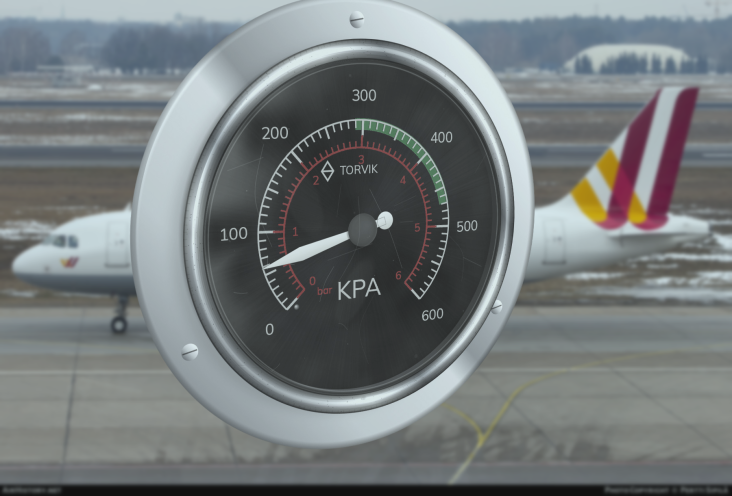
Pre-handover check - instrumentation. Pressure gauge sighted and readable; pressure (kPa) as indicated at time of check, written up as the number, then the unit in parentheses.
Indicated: 60 (kPa)
